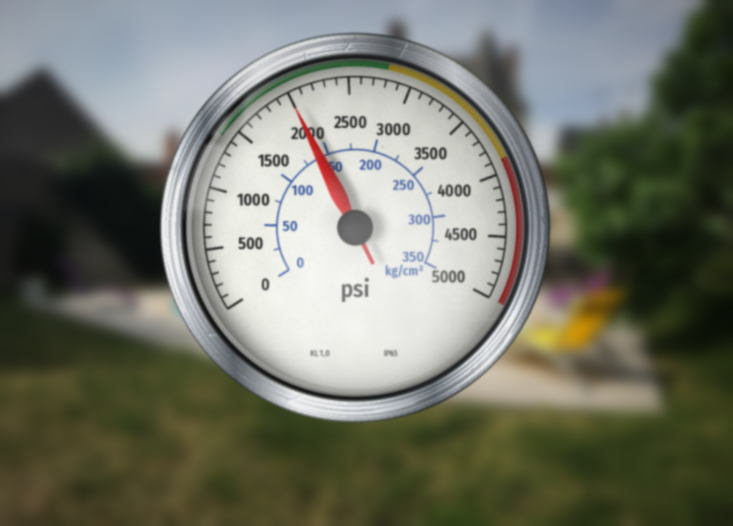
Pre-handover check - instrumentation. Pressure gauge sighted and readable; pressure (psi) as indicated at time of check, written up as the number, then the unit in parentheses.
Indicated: 2000 (psi)
